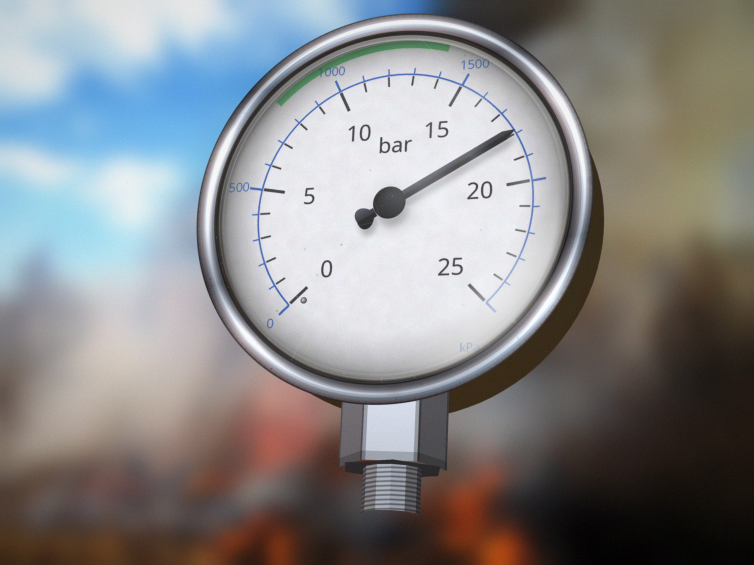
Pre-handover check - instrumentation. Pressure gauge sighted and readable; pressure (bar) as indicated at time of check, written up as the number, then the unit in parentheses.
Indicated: 18 (bar)
